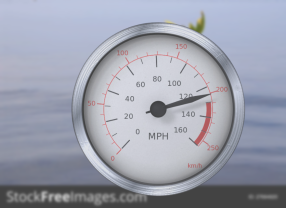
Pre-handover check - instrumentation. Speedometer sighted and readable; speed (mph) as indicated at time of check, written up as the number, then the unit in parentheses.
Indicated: 125 (mph)
